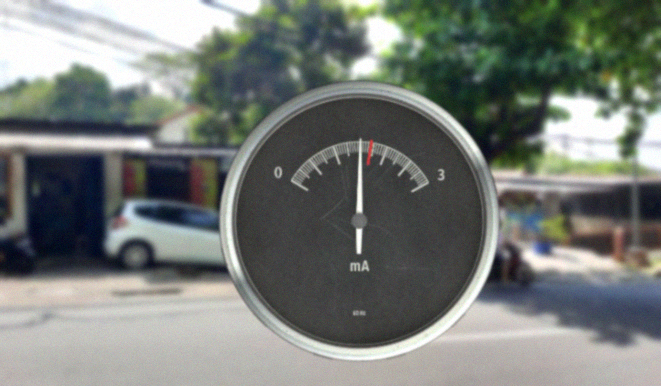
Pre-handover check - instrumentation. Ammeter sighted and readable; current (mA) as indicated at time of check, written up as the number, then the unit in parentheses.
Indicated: 1.5 (mA)
